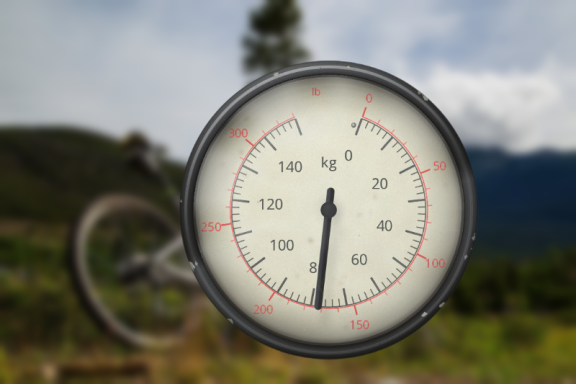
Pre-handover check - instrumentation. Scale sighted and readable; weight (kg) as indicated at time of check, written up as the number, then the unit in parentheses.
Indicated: 78 (kg)
